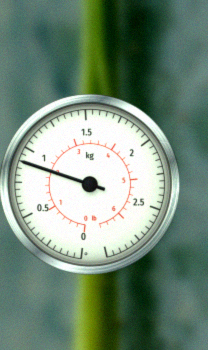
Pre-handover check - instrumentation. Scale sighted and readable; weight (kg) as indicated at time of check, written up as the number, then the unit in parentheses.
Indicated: 0.9 (kg)
